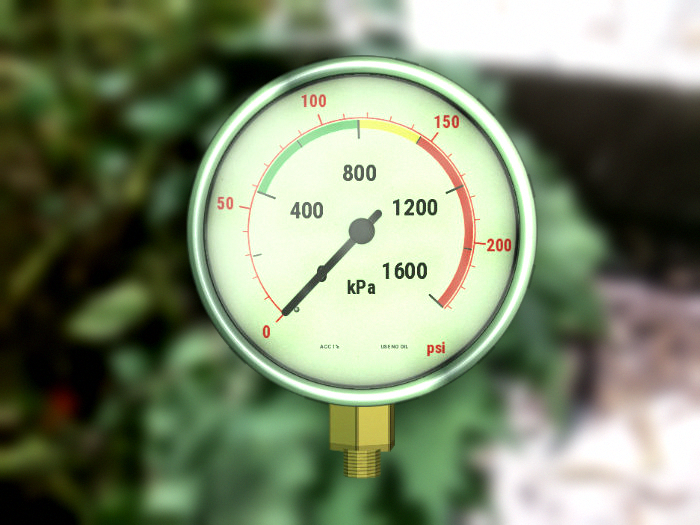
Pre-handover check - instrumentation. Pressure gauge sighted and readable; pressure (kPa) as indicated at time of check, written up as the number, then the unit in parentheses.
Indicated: 0 (kPa)
